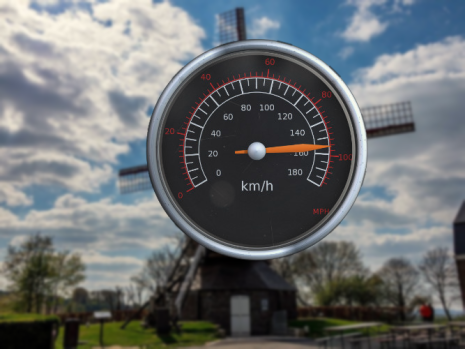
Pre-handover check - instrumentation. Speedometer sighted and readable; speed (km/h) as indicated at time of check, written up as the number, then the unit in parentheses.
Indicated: 155 (km/h)
